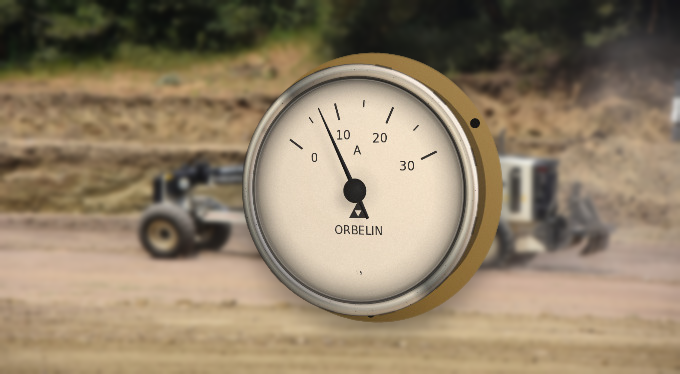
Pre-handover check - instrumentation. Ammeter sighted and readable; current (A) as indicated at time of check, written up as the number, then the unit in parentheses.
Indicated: 7.5 (A)
